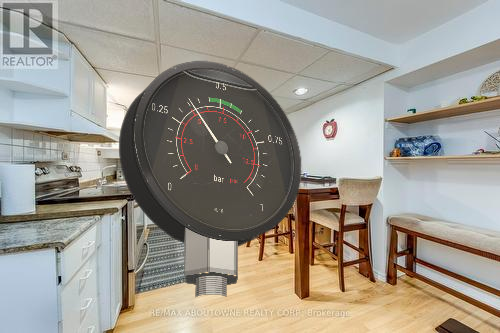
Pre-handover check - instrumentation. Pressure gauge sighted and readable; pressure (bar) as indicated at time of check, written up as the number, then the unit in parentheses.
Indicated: 0.35 (bar)
